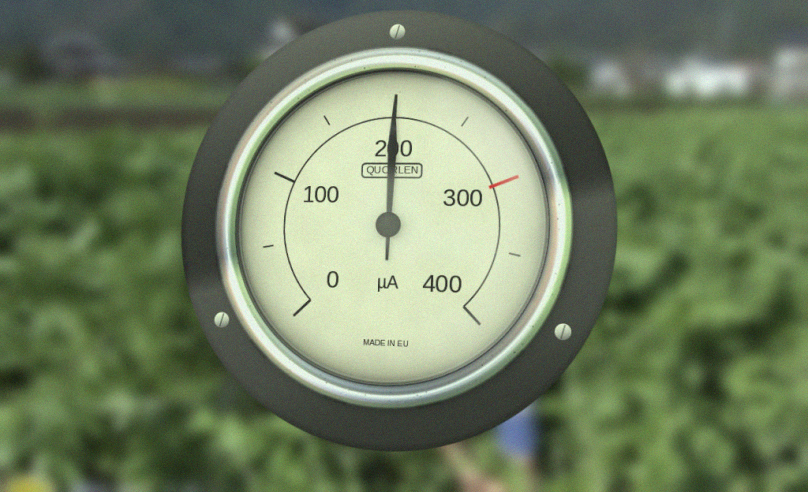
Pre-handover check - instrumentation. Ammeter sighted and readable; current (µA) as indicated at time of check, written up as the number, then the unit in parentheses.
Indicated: 200 (µA)
